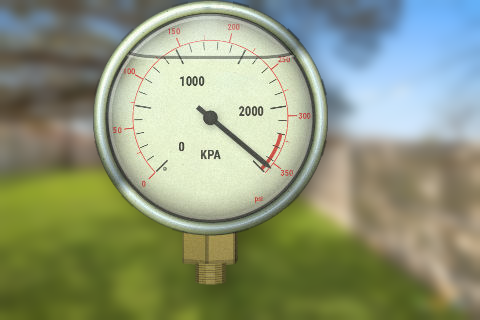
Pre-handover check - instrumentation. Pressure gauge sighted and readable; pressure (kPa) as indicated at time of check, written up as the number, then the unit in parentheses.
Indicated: 2450 (kPa)
